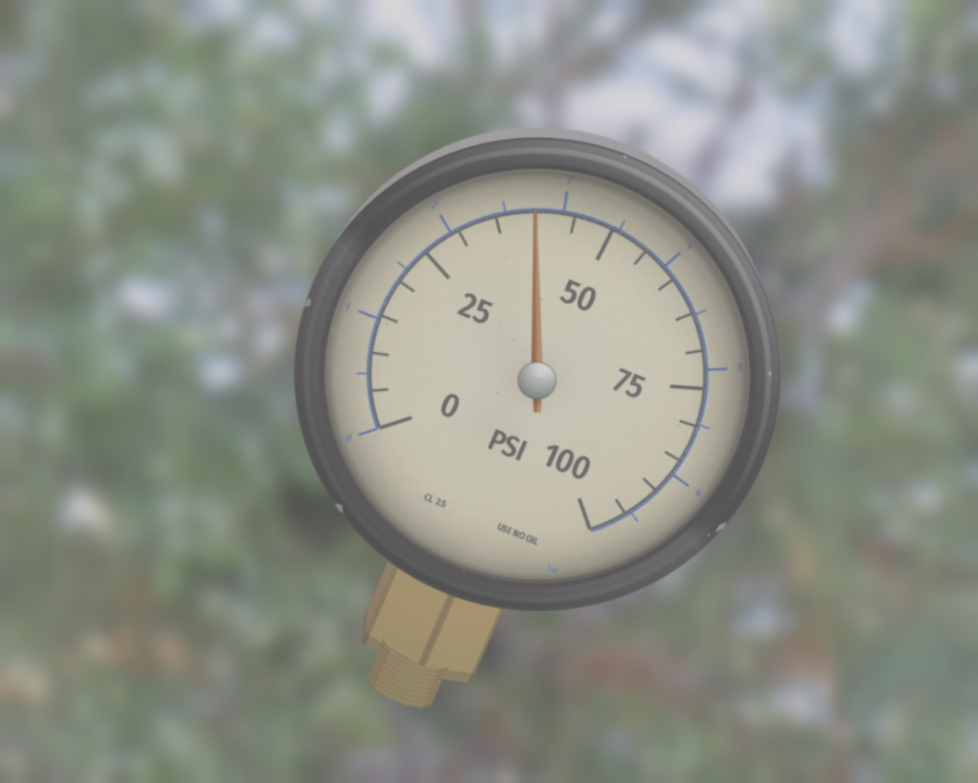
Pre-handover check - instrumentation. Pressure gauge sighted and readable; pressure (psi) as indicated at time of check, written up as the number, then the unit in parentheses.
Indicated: 40 (psi)
